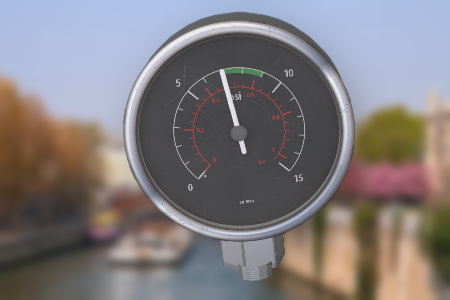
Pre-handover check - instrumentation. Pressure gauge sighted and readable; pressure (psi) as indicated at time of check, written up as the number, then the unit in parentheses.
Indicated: 7 (psi)
